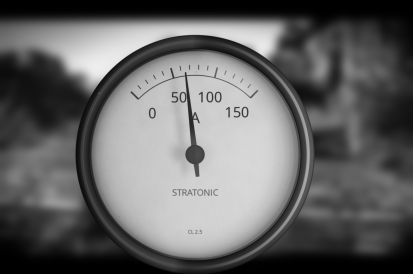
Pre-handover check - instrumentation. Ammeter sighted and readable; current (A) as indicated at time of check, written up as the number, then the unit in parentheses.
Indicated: 65 (A)
